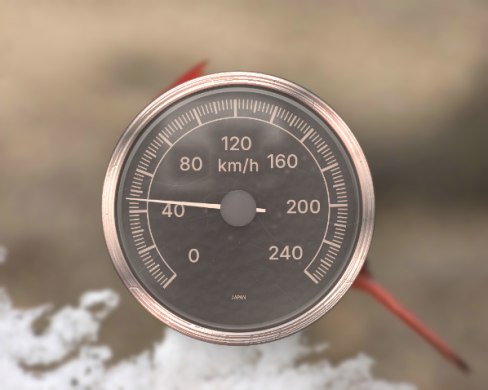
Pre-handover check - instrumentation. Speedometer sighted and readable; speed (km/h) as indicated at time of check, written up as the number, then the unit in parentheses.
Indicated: 46 (km/h)
